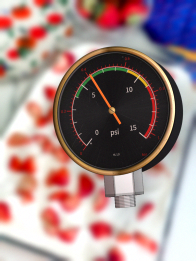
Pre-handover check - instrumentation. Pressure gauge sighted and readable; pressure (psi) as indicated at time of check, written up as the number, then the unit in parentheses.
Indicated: 6 (psi)
